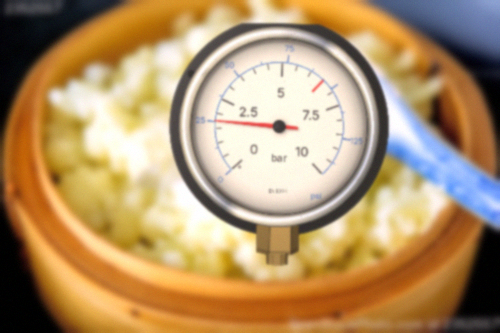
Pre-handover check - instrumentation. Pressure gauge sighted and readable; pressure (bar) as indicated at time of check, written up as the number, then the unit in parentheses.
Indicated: 1.75 (bar)
